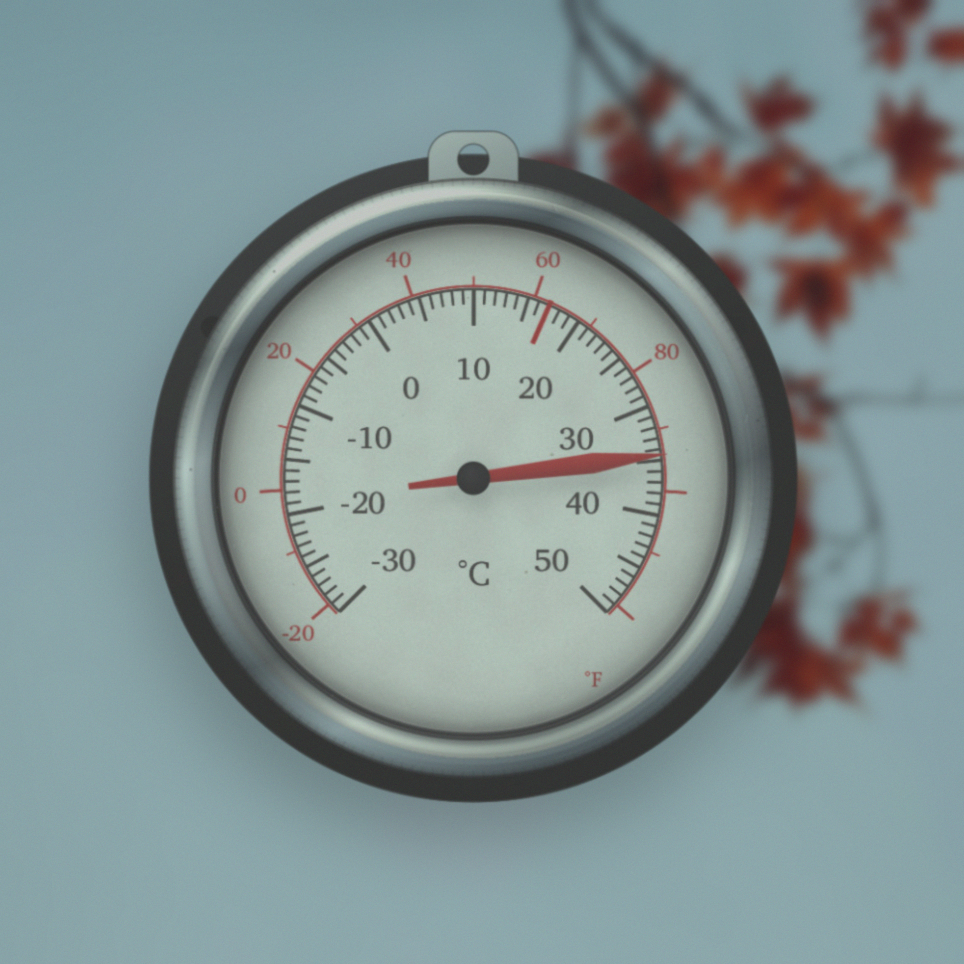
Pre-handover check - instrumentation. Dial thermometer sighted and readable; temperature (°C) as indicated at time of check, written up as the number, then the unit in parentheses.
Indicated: 34.5 (°C)
